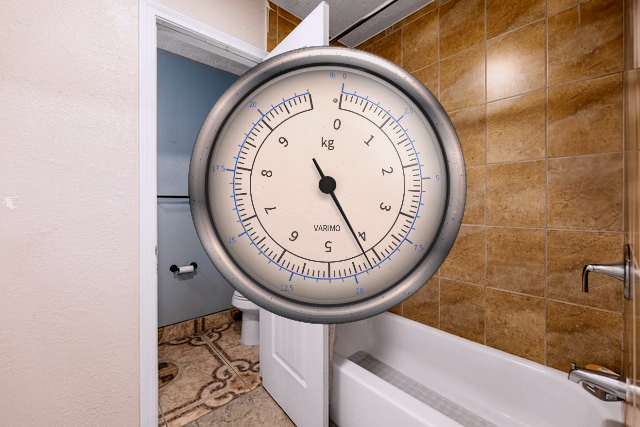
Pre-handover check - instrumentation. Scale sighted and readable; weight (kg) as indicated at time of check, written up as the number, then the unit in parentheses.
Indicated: 4.2 (kg)
